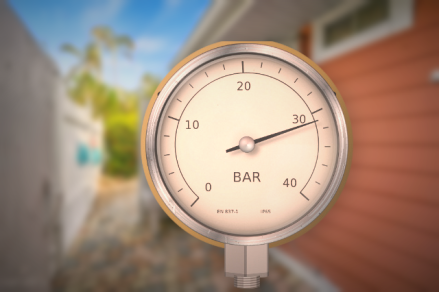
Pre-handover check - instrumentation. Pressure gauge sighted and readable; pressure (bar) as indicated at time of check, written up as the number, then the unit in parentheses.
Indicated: 31 (bar)
